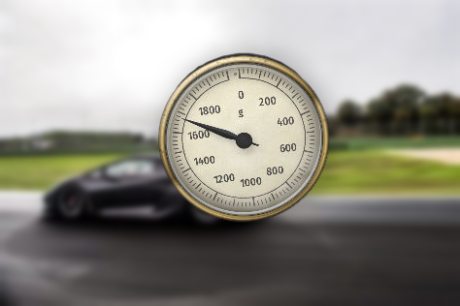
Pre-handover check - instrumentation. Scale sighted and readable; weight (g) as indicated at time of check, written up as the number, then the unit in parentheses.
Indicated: 1680 (g)
